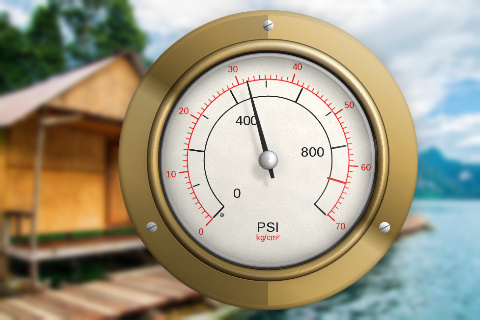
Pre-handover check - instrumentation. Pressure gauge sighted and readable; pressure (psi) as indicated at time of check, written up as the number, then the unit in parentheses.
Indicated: 450 (psi)
